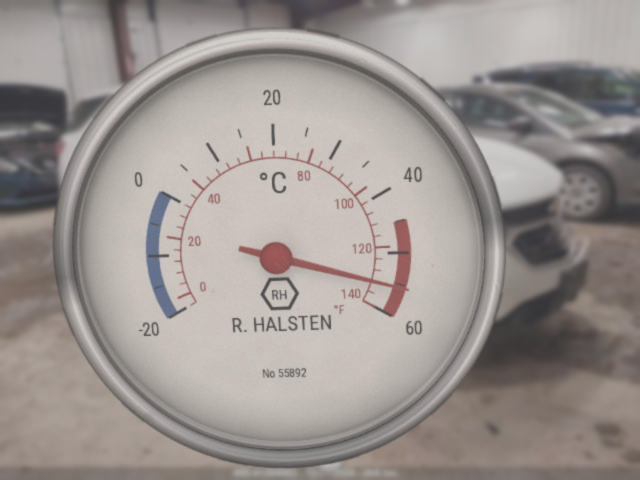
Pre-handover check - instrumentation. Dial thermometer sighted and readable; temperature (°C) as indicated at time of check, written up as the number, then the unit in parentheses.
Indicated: 55 (°C)
